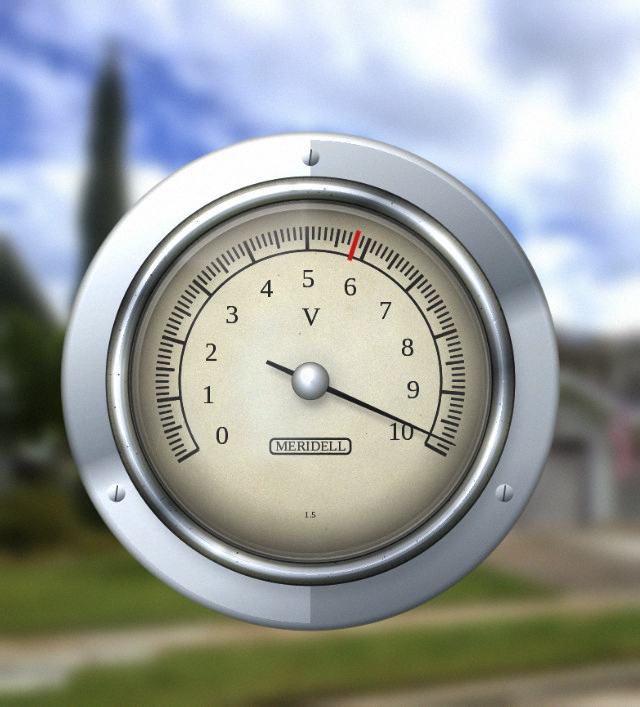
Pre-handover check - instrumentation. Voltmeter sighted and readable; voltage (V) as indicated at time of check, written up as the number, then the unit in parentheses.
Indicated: 9.8 (V)
